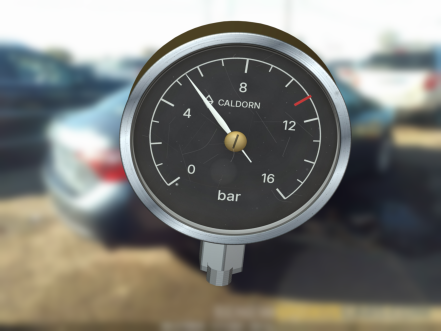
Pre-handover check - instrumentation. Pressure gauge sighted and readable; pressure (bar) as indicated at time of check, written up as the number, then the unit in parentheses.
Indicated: 5.5 (bar)
